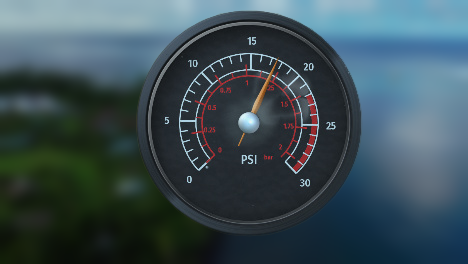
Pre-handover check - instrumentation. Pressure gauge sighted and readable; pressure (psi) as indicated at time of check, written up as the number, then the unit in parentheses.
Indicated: 17.5 (psi)
